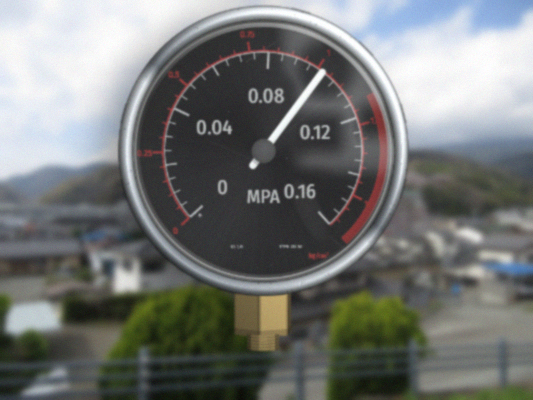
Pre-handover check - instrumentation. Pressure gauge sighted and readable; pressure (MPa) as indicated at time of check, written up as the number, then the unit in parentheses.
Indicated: 0.1 (MPa)
